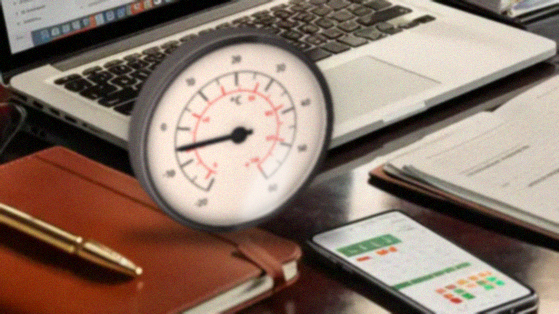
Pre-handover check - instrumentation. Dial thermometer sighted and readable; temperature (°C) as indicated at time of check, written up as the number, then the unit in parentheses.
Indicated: -5 (°C)
